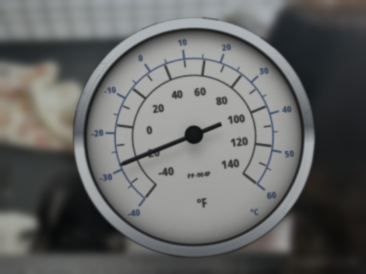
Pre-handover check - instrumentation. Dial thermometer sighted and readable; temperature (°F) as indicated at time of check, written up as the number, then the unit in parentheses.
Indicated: -20 (°F)
